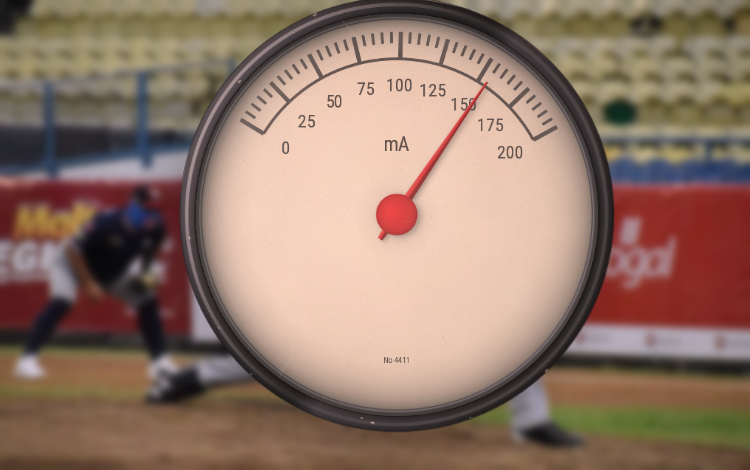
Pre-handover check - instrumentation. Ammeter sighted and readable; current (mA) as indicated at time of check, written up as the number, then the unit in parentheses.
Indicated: 155 (mA)
